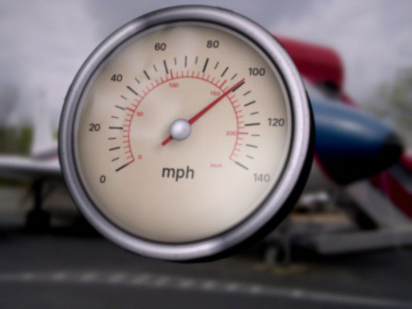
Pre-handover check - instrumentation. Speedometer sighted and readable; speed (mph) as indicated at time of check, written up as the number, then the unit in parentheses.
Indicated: 100 (mph)
